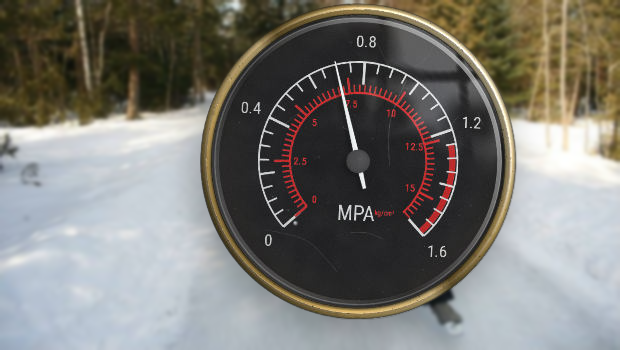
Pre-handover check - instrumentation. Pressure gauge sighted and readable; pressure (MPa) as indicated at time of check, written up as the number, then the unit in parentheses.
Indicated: 0.7 (MPa)
